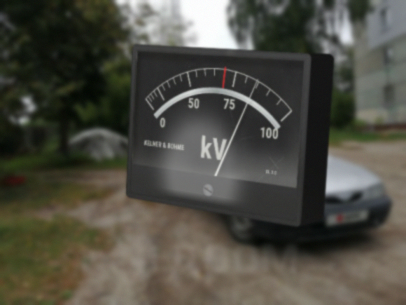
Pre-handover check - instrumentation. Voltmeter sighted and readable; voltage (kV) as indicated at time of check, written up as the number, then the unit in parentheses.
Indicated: 85 (kV)
